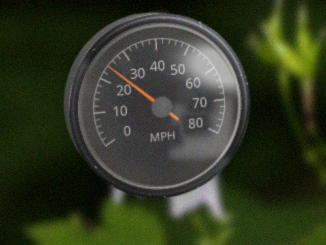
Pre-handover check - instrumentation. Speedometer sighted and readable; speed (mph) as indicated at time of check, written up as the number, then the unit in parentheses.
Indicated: 24 (mph)
